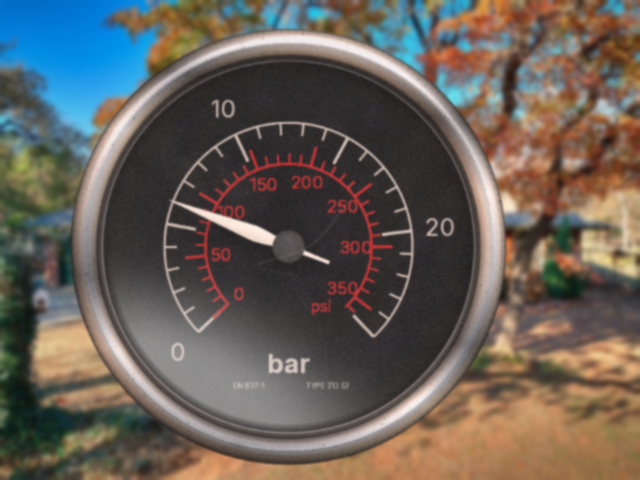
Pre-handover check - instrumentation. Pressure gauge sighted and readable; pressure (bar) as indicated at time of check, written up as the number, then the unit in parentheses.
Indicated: 6 (bar)
